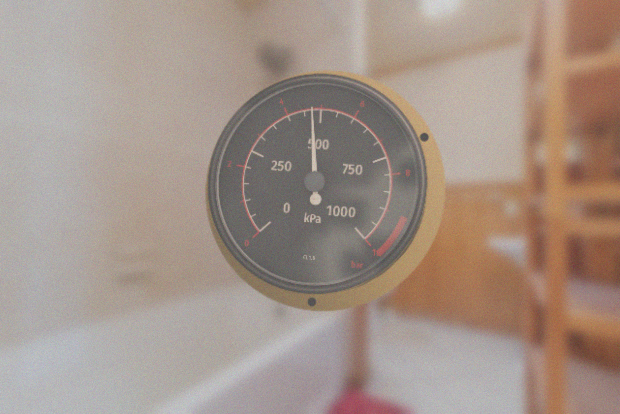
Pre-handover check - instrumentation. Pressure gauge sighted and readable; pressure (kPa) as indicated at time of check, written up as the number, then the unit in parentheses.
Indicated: 475 (kPa)
